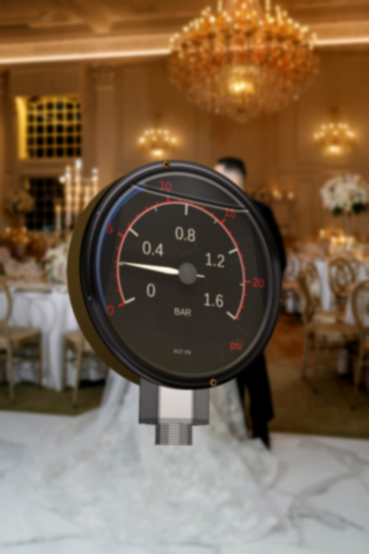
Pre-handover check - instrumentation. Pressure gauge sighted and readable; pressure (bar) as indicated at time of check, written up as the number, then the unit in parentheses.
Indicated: 0.2 (bar)
